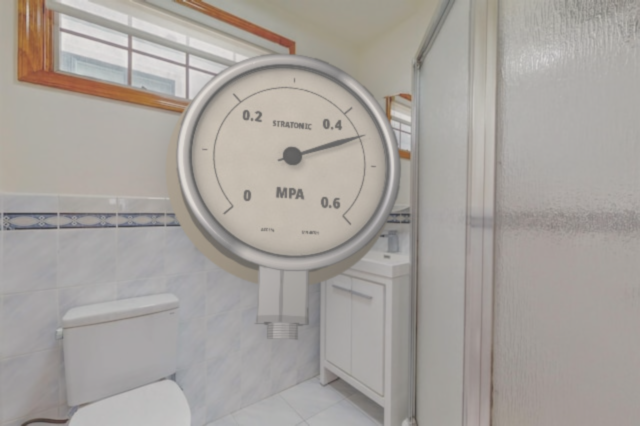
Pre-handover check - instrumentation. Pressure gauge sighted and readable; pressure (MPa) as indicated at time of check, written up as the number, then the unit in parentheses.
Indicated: 0.45 (MPa)
